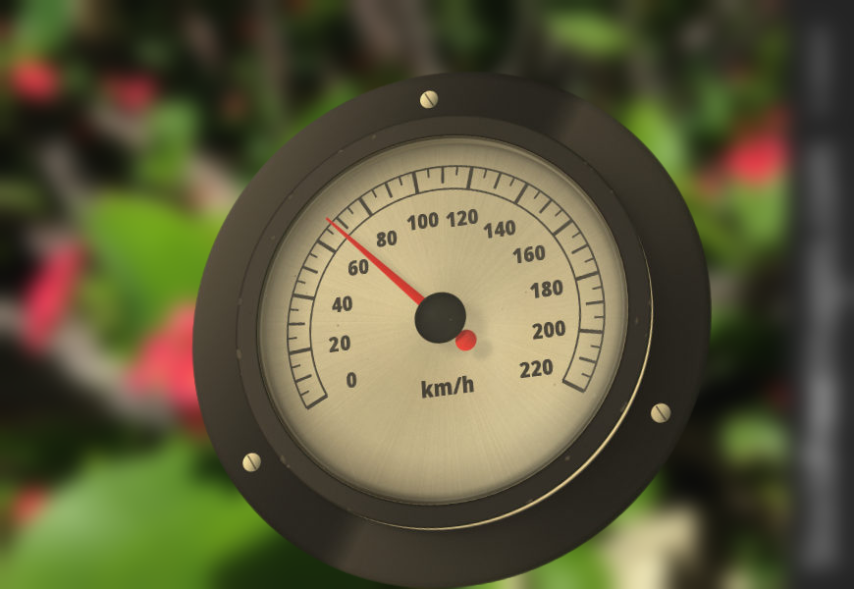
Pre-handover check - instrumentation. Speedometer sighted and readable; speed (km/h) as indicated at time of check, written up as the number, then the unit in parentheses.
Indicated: 67.5 (km/h)
